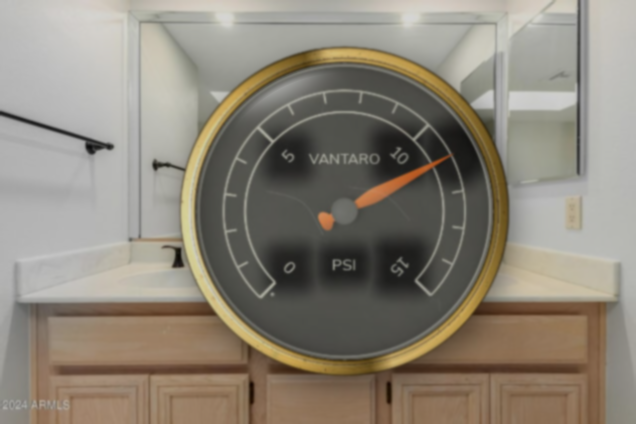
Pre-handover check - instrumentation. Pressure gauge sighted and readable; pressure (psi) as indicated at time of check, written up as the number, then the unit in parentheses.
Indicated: 11 (psi)
